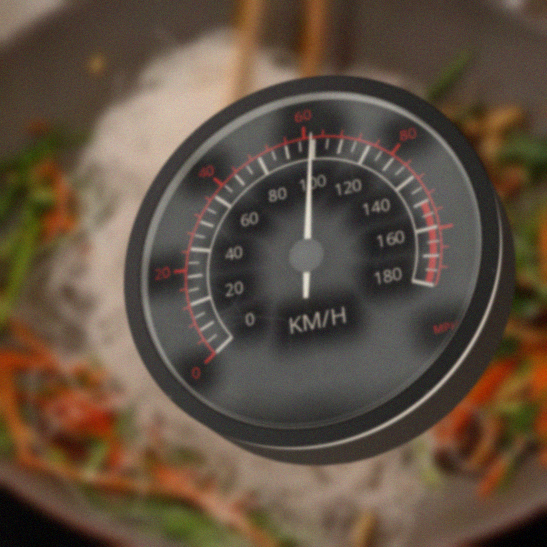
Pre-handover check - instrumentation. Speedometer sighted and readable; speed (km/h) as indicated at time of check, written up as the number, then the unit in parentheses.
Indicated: 100 (km/h)
